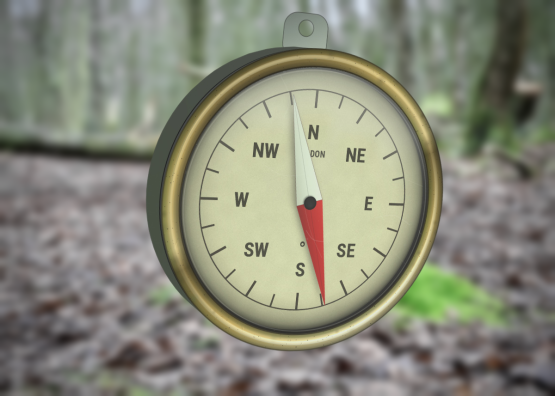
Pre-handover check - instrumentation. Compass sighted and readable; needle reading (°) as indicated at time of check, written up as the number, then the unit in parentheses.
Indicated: 165 (°)
